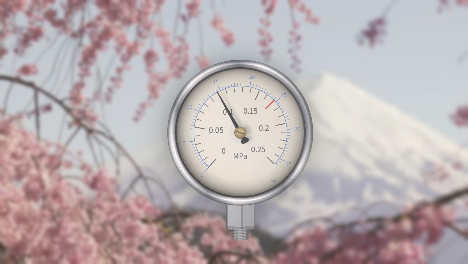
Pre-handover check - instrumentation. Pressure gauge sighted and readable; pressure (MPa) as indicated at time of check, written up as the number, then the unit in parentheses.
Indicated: 0.1 (MPa)
